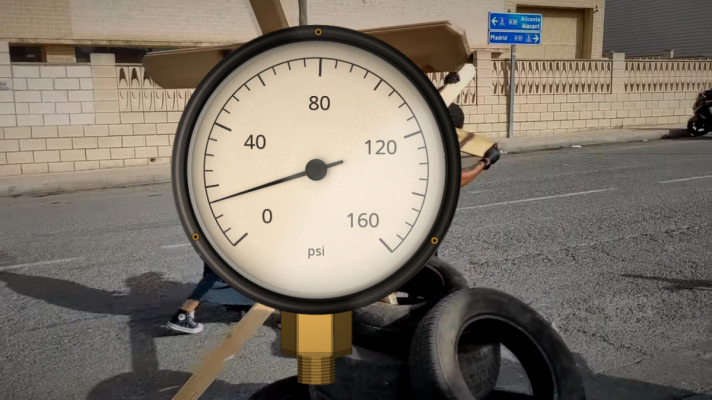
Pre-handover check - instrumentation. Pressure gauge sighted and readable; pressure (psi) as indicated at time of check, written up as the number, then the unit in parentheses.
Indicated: 15 (psi)
